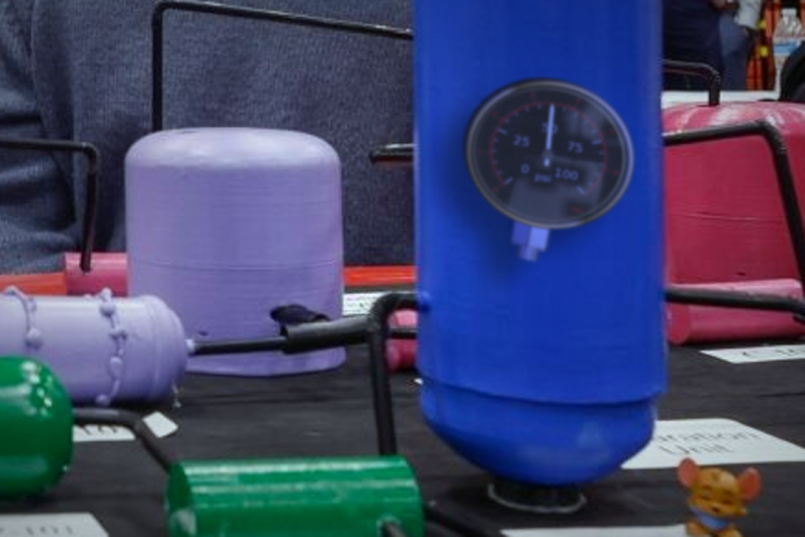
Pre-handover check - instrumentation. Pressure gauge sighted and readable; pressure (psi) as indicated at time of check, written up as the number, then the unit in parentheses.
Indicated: 50 (psi)
